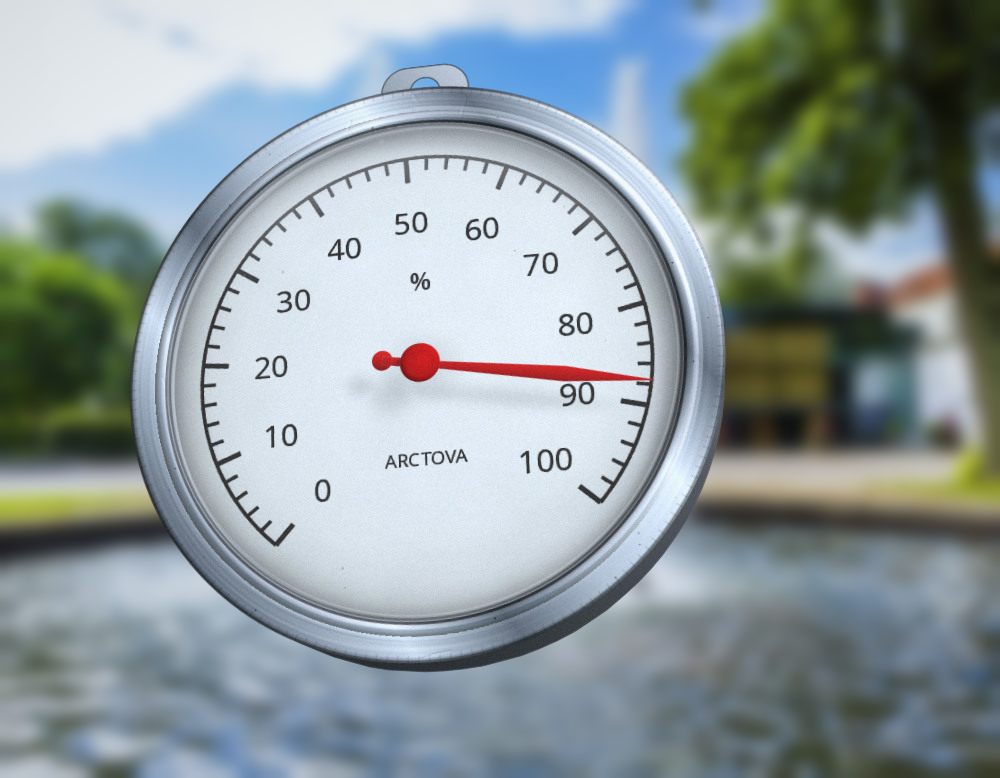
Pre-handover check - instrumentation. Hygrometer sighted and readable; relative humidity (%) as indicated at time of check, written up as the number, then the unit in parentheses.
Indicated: 88 (%)
